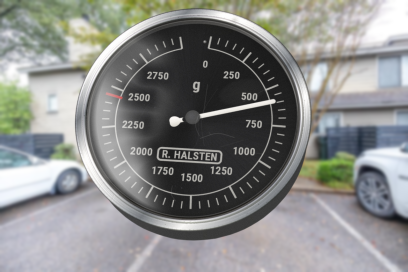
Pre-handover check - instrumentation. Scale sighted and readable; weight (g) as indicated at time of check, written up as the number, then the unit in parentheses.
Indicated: 600 (g)
